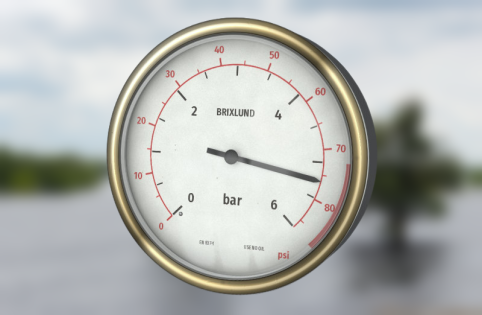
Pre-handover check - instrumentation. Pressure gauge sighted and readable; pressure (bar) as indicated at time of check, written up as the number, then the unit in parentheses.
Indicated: 5.25 (bar)
